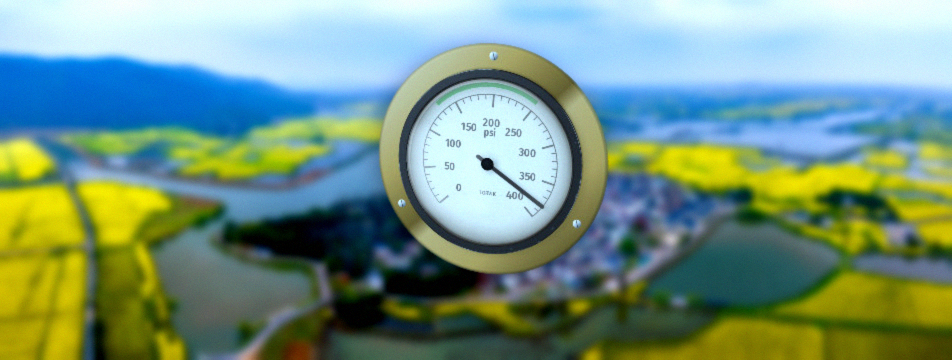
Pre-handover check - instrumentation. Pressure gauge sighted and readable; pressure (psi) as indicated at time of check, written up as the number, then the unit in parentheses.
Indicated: 380 (psi)
